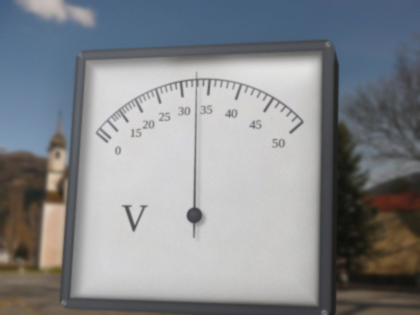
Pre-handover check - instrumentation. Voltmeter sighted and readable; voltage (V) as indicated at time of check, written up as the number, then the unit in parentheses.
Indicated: 33 (V)
